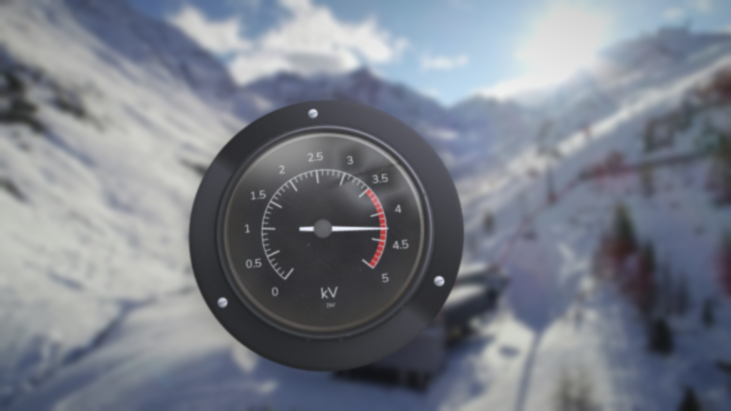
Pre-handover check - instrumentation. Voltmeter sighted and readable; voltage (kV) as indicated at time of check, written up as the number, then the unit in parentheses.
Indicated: 4.3 (kV)
